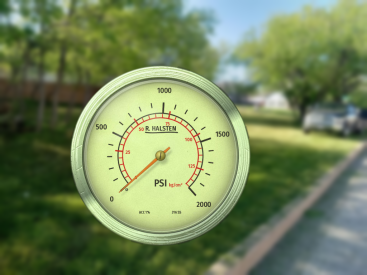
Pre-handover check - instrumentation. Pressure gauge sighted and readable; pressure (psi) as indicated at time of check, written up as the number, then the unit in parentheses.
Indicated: 0 (psi)
